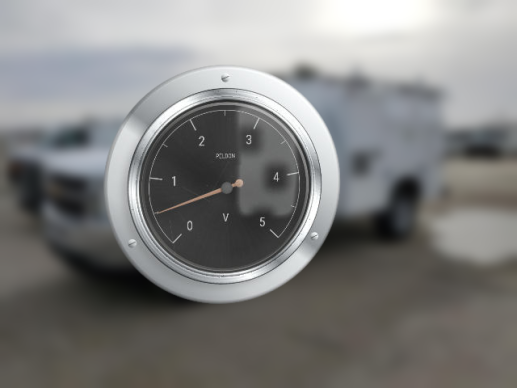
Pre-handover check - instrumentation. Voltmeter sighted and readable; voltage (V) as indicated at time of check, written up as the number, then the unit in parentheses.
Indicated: 0.5 (V)
